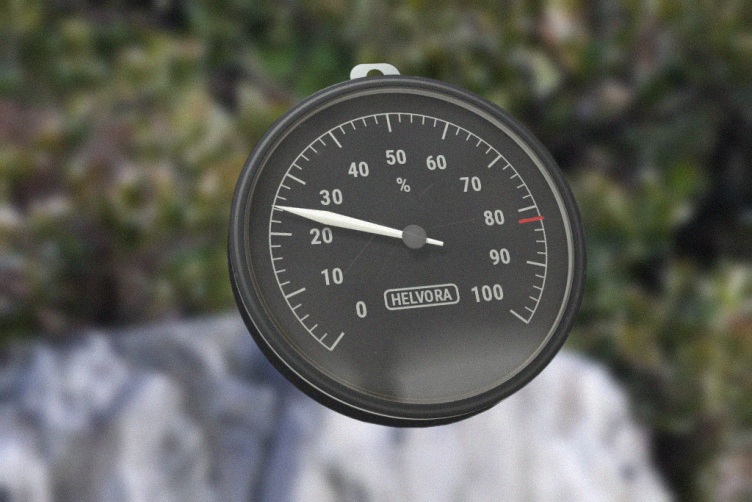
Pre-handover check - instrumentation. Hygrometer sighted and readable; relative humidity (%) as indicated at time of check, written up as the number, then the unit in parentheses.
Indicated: 24 (%)
